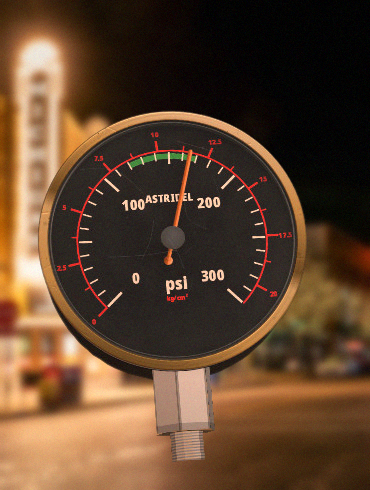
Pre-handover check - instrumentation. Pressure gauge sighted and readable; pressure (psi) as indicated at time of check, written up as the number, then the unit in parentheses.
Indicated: 165 (psi)
